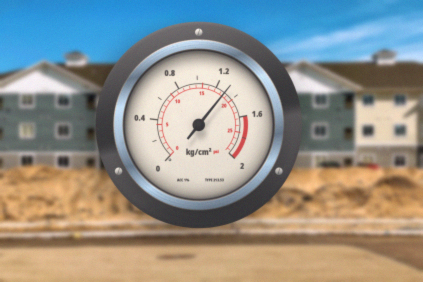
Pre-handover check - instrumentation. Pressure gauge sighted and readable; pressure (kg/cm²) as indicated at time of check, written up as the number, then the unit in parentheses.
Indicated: 1.3 (kg/cm²)
